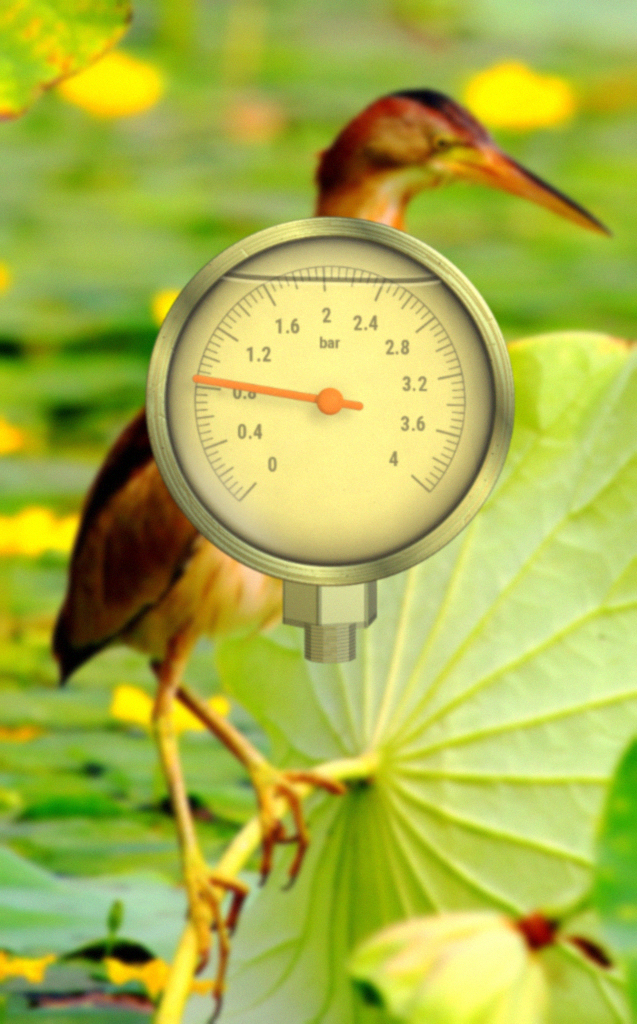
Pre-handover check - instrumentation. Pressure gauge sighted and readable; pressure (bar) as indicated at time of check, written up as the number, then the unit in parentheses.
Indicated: 0.85 (bar)
